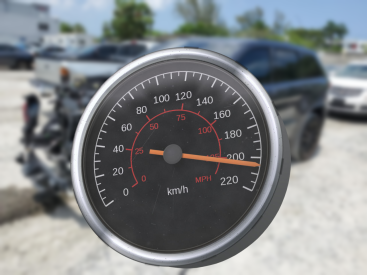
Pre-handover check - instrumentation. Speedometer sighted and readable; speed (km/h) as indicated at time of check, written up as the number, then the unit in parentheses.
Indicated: 205 (km/h)
